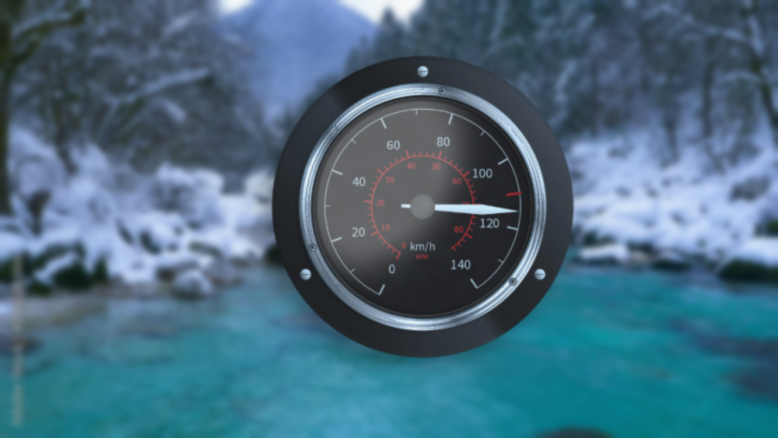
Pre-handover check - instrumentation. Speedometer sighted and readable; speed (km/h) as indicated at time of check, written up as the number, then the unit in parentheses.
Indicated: 115 (km/h)
